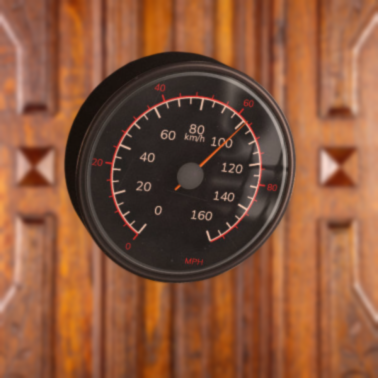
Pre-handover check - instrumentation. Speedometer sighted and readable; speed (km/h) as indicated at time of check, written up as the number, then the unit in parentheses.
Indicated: 100 (km/h)
